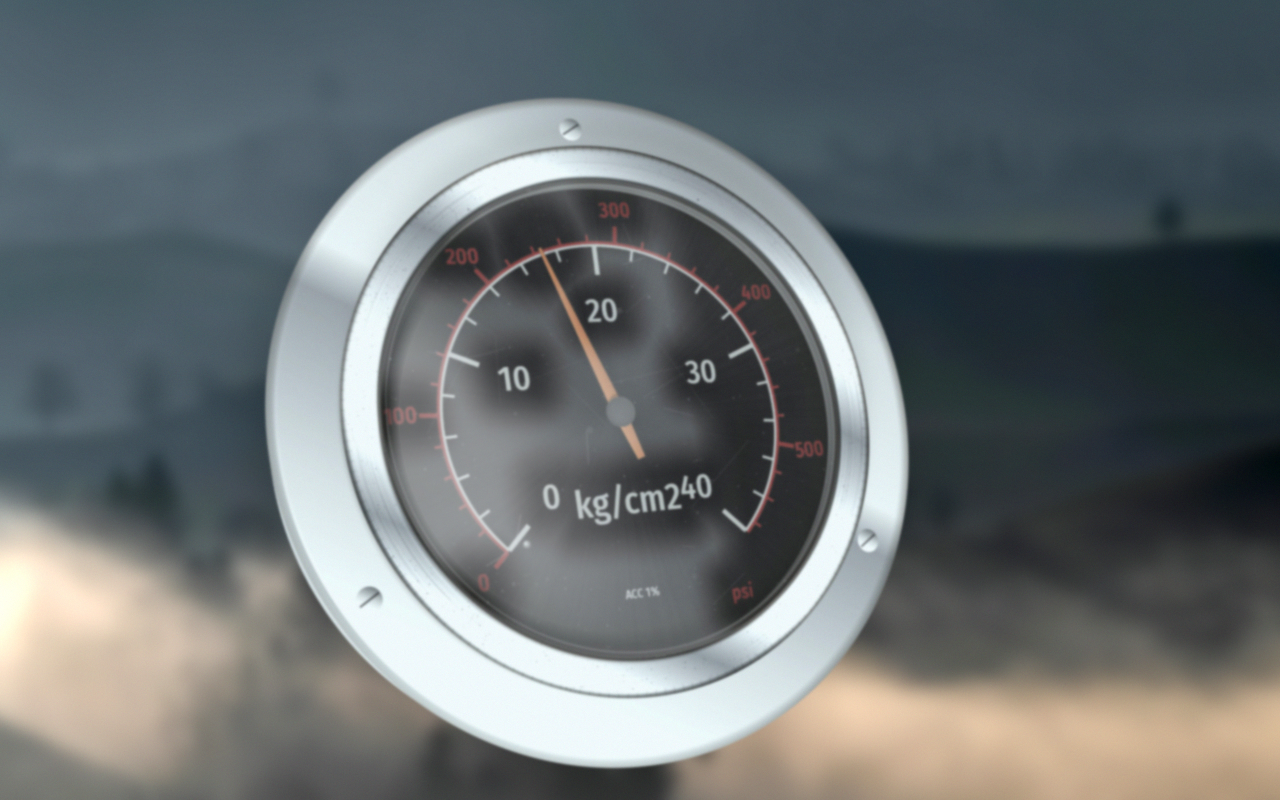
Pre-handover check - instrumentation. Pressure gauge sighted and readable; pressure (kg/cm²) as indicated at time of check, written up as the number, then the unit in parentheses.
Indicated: 17 (kg/cm²)
